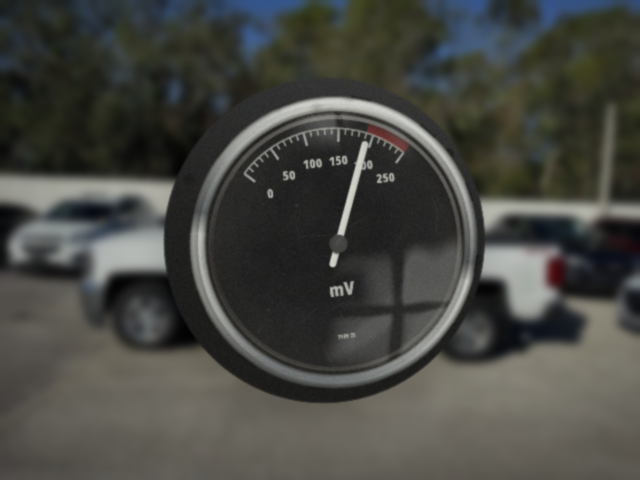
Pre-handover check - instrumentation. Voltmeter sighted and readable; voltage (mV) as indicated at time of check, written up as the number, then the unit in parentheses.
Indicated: 190 (mV)
